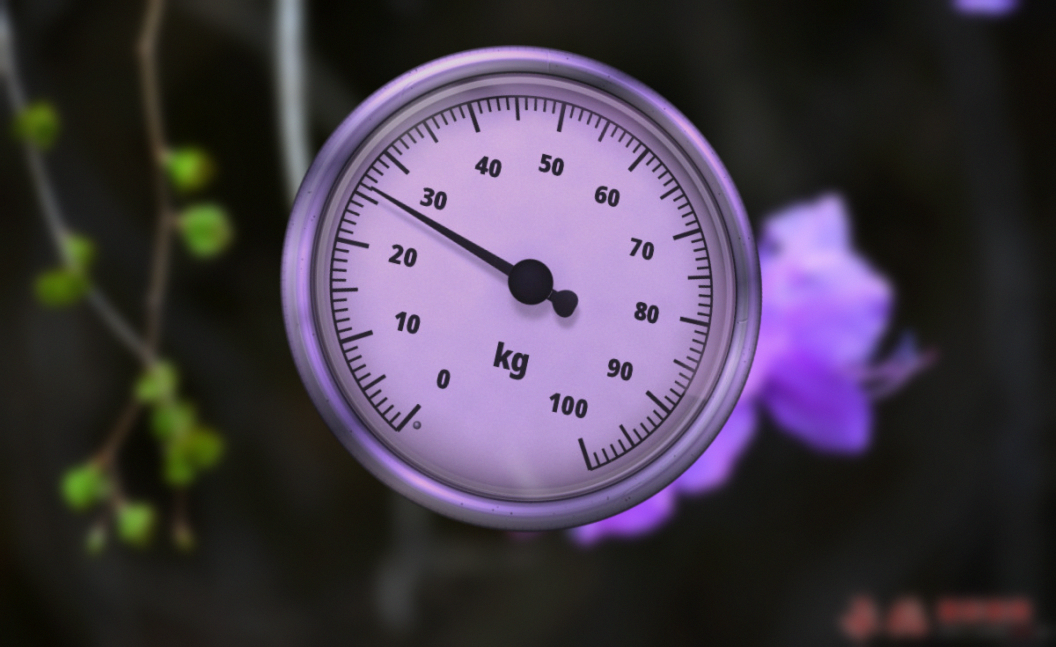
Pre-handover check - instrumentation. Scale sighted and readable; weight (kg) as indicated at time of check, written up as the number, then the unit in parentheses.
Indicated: 26 (kg)
